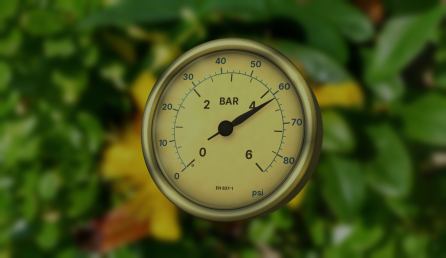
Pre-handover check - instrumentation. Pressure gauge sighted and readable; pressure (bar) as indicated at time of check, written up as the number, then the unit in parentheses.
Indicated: 4.25 (bar)
